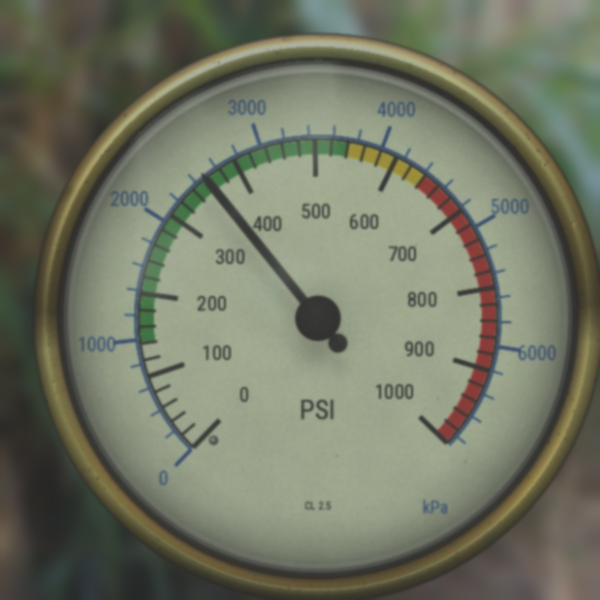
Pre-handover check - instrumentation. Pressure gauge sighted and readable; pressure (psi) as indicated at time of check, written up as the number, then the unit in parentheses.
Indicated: 360 (psi)
